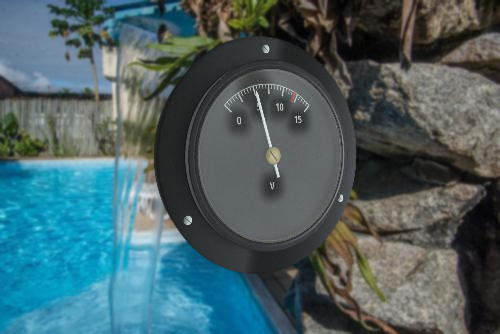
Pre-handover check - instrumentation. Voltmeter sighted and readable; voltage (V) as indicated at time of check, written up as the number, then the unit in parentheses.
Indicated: 5 (V)
